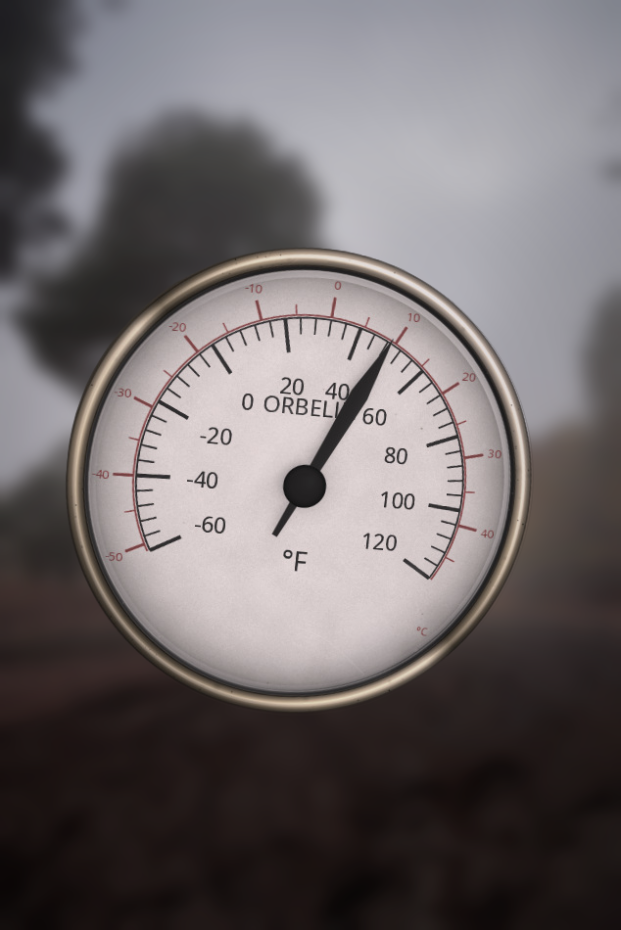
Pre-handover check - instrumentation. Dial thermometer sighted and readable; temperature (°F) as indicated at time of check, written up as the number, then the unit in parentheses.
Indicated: 48 (°F)
